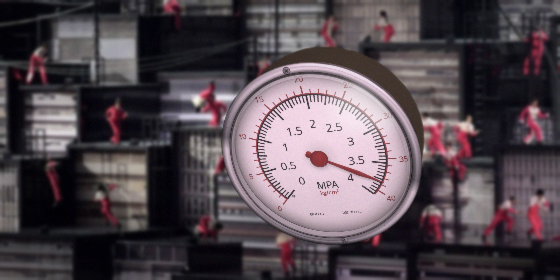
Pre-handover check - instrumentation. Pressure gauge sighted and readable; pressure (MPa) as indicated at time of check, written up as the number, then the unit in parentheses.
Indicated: 3.75 (MPa)
